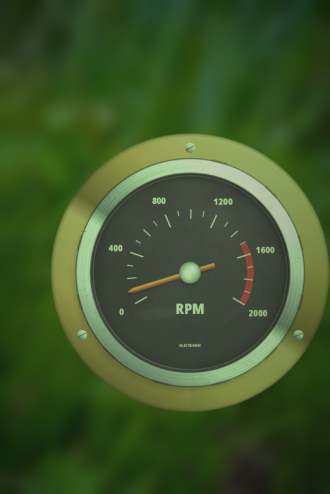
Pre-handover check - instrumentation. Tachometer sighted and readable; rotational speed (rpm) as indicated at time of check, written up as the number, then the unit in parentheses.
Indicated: 100 (rpm)
